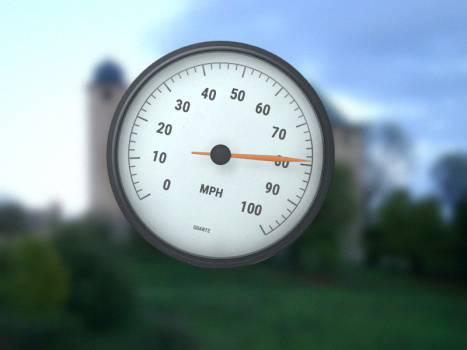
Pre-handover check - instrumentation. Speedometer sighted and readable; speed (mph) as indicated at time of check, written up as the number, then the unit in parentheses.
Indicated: 79 (mph)
